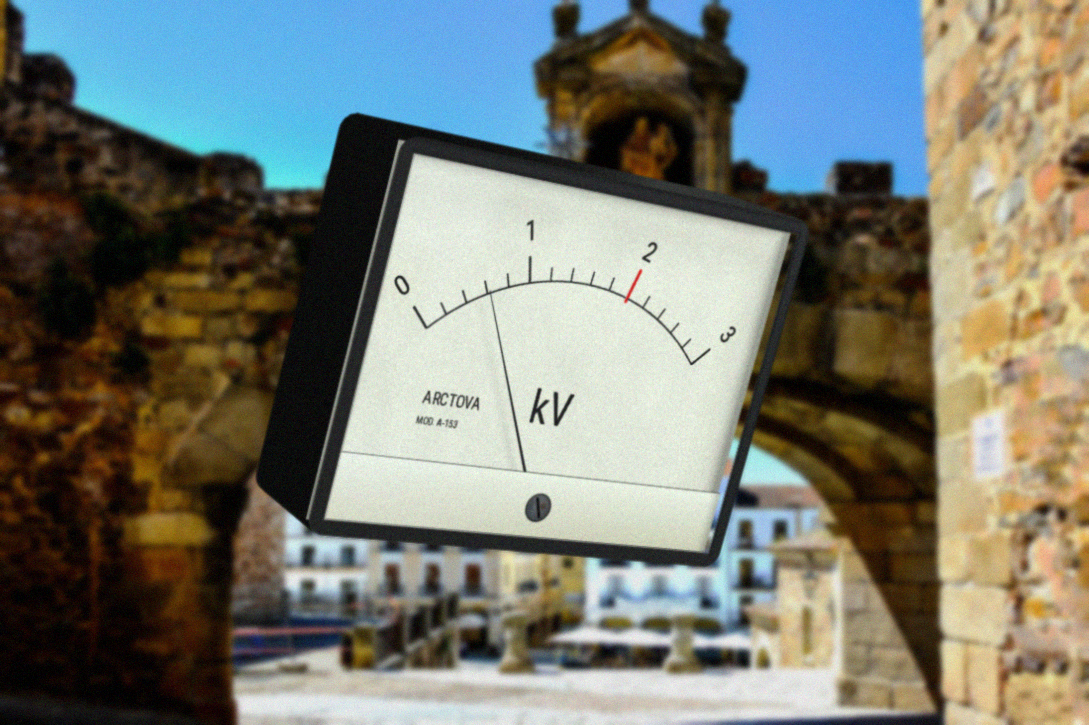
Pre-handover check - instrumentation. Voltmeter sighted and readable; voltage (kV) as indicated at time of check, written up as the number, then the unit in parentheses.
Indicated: 0.6 (kV)
